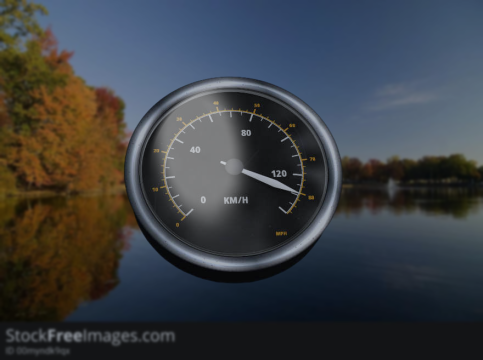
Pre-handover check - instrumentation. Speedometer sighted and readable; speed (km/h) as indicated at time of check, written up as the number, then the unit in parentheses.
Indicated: 130 (km/h)
